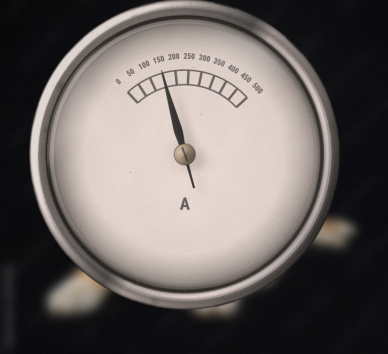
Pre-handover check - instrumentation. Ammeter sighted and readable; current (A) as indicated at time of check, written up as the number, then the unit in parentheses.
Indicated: 150 (A)
